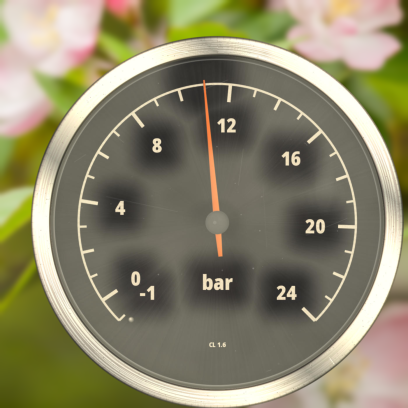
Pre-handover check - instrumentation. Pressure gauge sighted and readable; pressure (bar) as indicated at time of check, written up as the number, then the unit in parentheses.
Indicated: 11 (bar)
